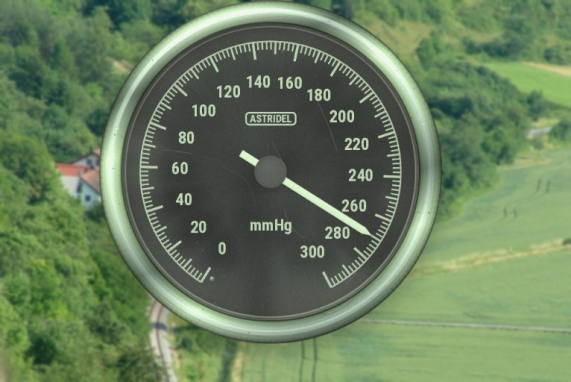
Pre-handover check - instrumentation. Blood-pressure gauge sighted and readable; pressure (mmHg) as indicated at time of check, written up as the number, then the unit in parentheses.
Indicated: 270 (mmHg)
